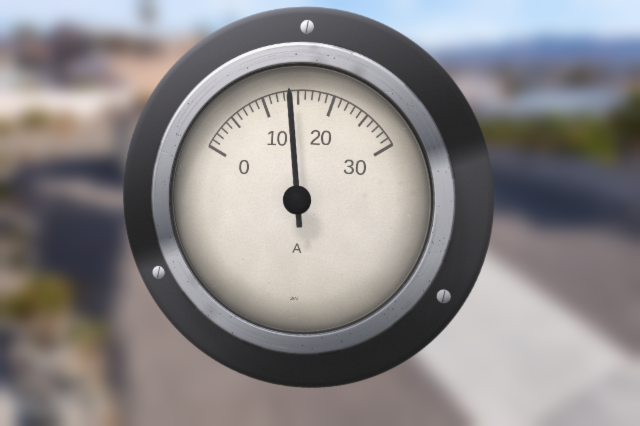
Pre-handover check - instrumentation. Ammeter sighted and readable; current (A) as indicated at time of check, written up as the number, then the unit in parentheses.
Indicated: 14 (A)
